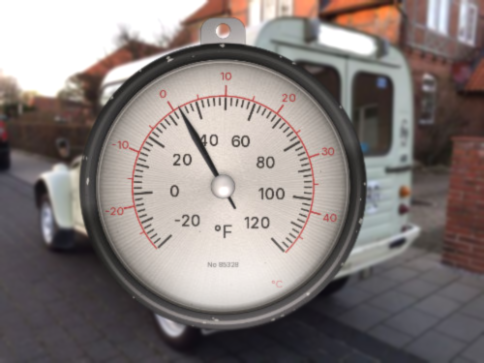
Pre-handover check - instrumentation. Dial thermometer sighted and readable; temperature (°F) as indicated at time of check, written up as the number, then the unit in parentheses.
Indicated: 34 (°F)
